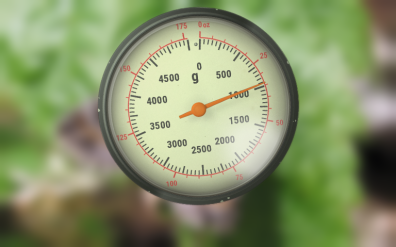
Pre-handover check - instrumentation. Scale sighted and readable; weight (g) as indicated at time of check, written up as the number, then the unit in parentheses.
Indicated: 950 (g)
